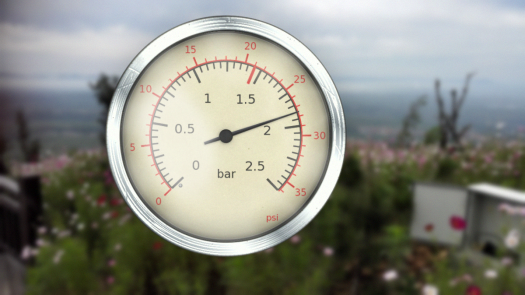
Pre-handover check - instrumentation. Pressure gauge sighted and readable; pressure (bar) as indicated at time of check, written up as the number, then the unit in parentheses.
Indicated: 1.9 (bar)
